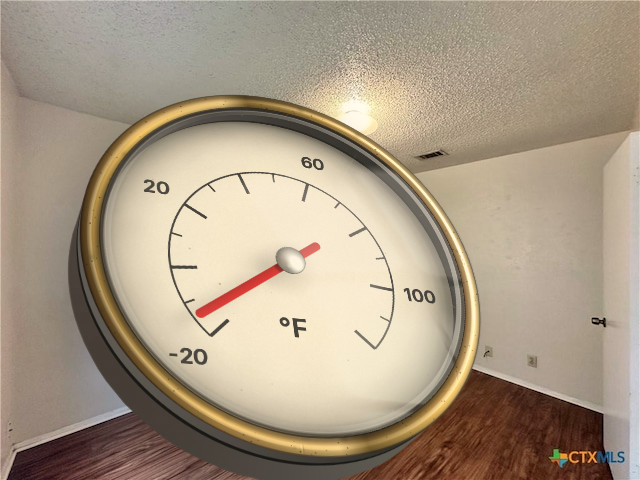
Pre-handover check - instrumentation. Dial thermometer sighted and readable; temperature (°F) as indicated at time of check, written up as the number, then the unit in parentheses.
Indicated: -15 (°F)
